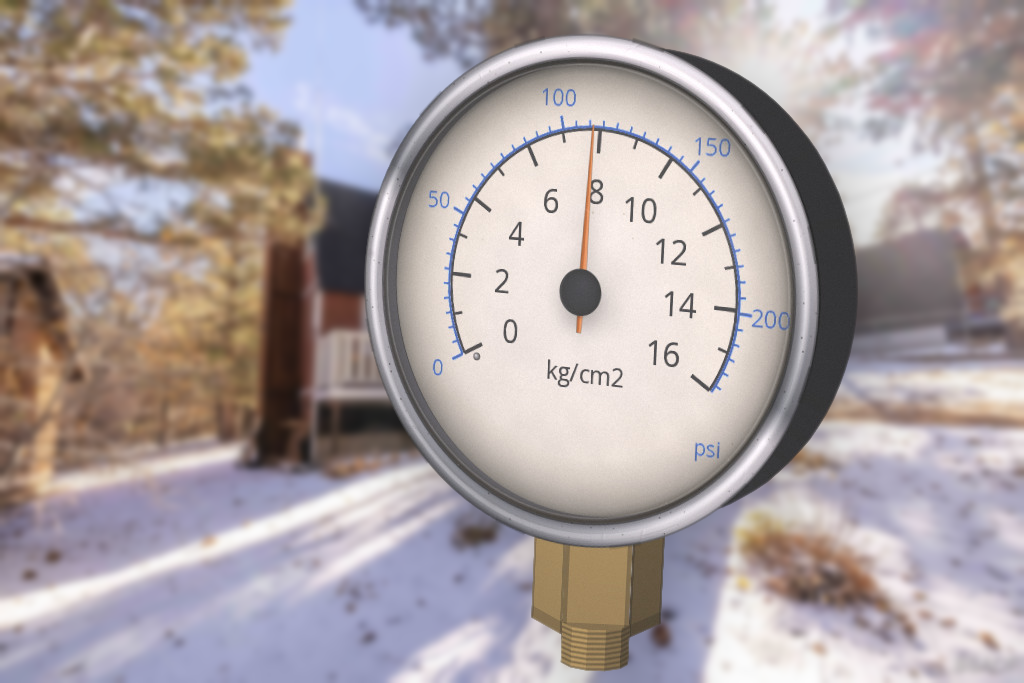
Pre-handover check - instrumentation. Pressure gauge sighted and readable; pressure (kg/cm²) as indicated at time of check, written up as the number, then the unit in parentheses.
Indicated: 8 (kg/cm²)
